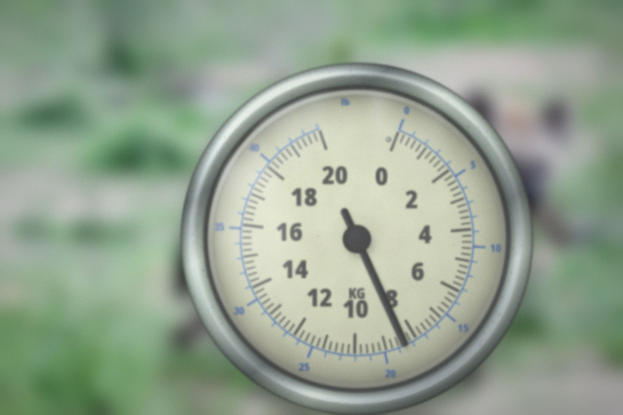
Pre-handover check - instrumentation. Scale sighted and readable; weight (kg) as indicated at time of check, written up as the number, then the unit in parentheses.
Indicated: 8.4 (kg)
